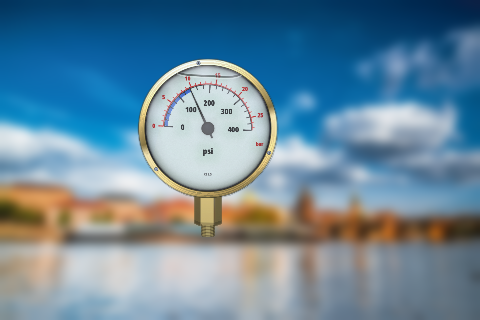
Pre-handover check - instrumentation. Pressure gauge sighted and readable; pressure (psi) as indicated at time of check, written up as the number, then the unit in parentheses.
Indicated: 140 (psi)
